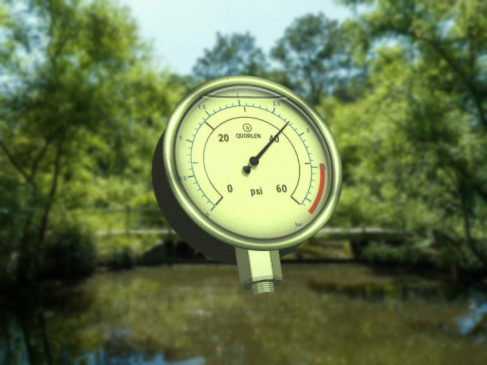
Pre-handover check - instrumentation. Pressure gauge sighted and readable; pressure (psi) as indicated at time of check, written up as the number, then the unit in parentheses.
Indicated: 40 (psi)
